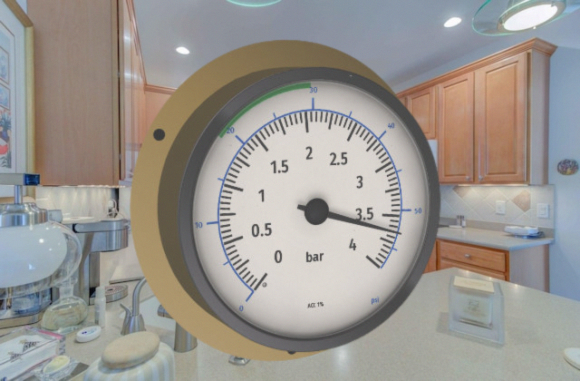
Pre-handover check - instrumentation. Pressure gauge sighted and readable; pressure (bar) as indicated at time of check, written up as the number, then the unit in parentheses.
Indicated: 3.65 (bar)
